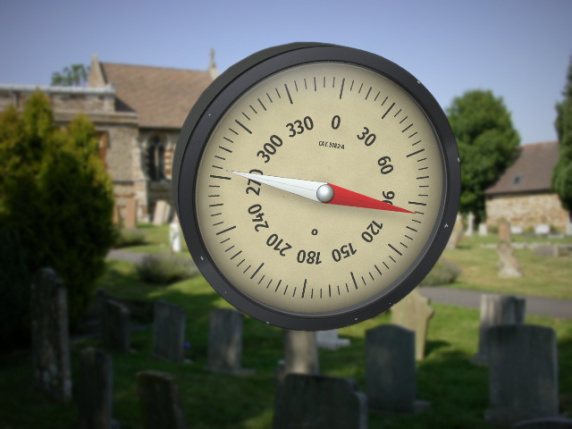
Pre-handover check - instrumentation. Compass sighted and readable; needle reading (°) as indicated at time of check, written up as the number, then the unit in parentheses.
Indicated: 95 (°)
